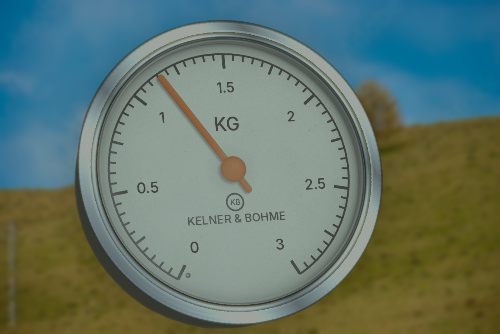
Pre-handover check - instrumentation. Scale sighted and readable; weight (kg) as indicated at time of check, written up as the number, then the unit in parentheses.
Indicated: 1.15 (kg)
